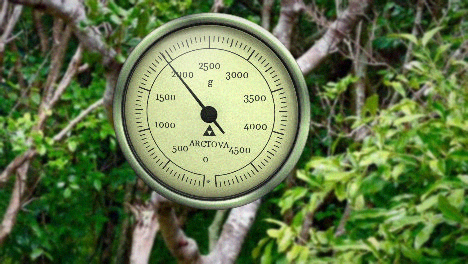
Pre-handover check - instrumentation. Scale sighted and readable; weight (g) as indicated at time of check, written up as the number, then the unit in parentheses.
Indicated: 1950 (g)
